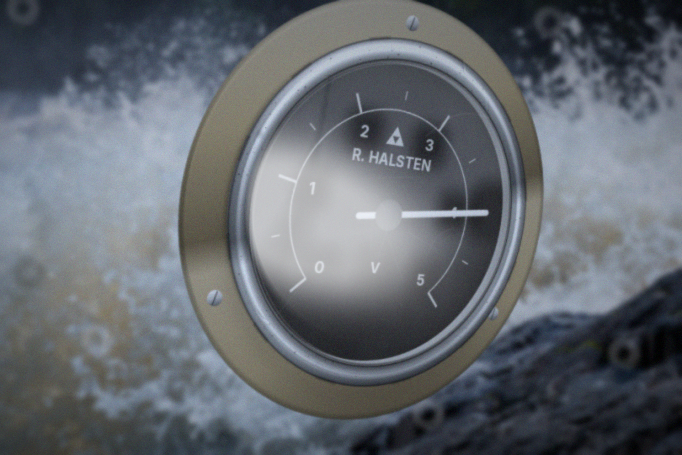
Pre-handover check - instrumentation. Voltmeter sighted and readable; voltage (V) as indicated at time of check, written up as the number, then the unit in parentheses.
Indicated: 4 (V)
